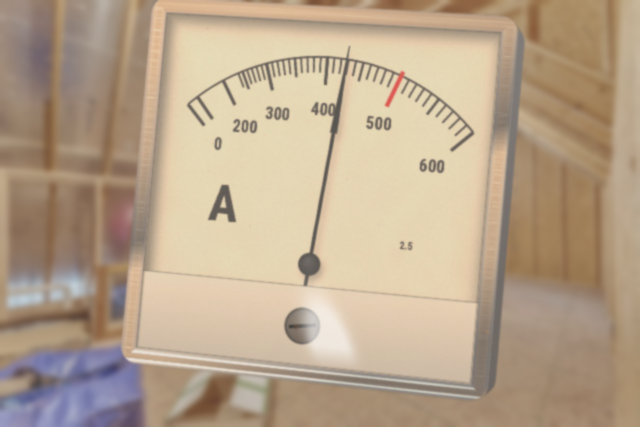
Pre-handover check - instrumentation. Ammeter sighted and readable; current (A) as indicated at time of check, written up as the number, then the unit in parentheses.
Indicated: 430 (A)
